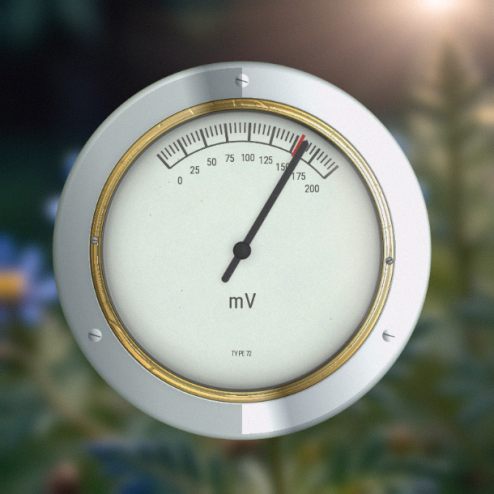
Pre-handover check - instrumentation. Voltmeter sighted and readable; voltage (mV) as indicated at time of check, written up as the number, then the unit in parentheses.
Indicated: 160 (mV)
